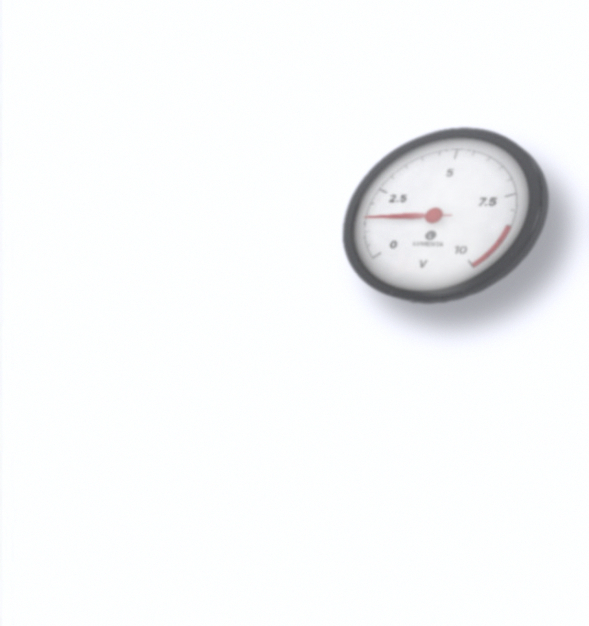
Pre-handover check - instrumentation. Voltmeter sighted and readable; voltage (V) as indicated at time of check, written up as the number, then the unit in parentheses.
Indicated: 1.5 (V)
